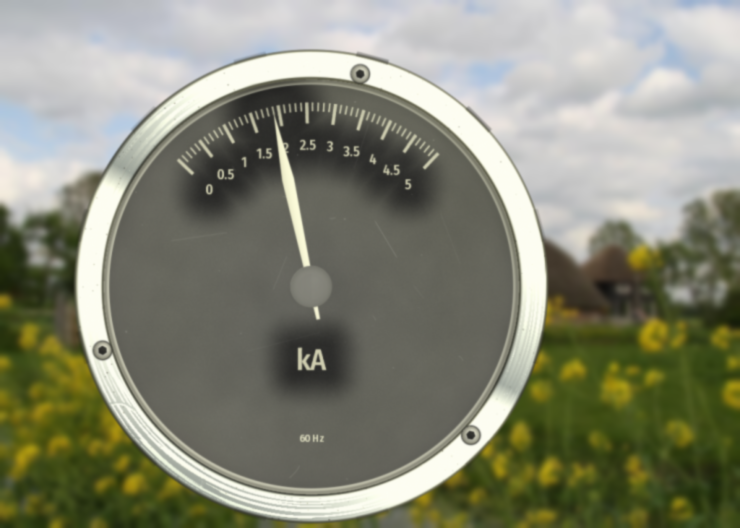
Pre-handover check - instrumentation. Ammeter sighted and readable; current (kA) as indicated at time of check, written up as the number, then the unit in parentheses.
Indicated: 1.9 (kA)
